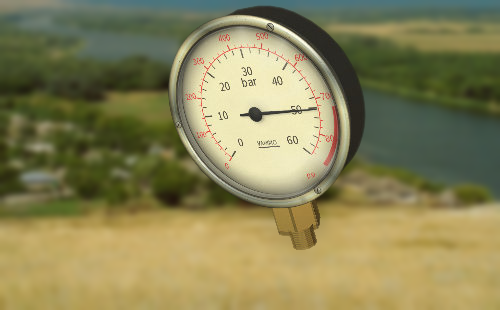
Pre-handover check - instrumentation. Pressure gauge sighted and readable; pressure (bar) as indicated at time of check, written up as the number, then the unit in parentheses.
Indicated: 50 (bar)
